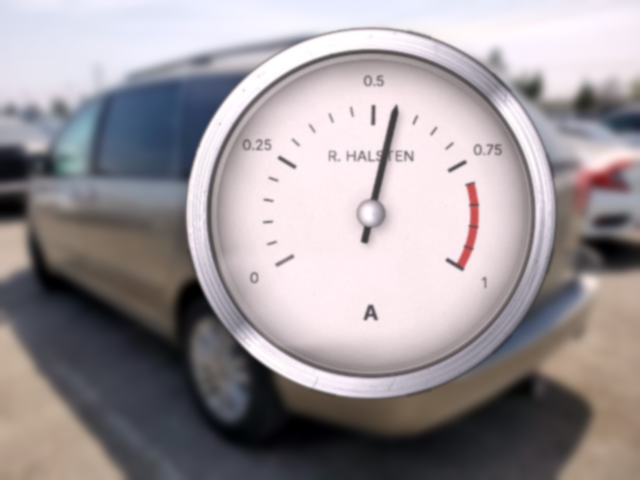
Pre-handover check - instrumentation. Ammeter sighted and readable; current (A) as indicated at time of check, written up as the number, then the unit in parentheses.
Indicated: 0.55 (A)
